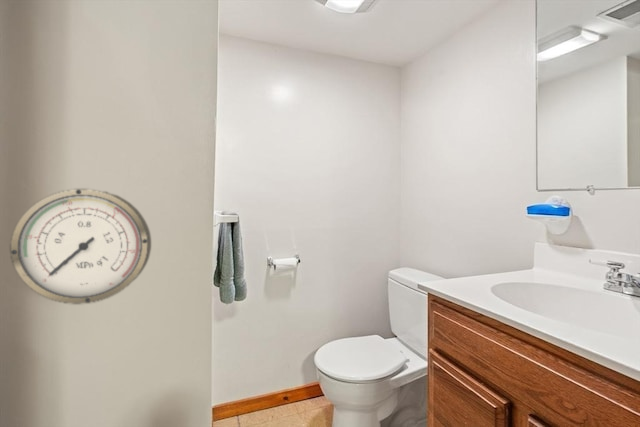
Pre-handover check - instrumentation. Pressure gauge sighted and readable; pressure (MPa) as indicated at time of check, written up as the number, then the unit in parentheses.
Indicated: 0 (MPa)
